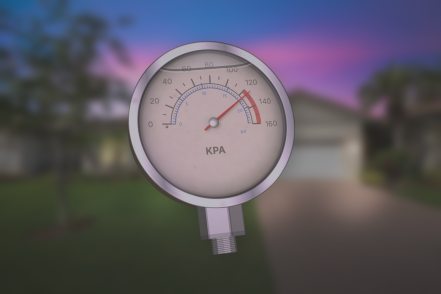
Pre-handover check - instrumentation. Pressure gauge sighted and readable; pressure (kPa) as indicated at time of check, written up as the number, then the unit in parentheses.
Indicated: 125 (kPa)
